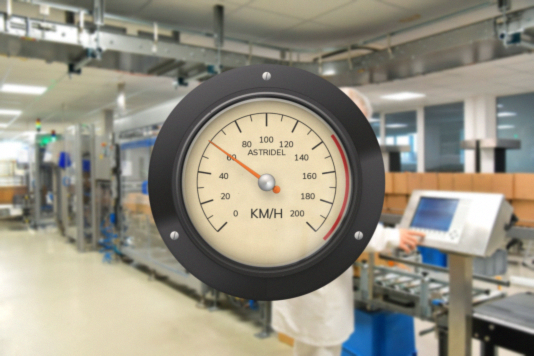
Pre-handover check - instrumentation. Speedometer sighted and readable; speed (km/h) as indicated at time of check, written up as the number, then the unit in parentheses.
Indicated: 60 (km/h)
